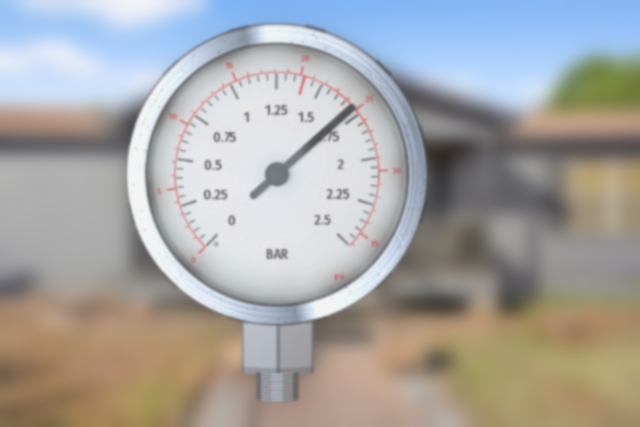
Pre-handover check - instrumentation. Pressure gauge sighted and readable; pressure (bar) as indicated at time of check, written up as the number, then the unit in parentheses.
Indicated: 1.7 (bar)
